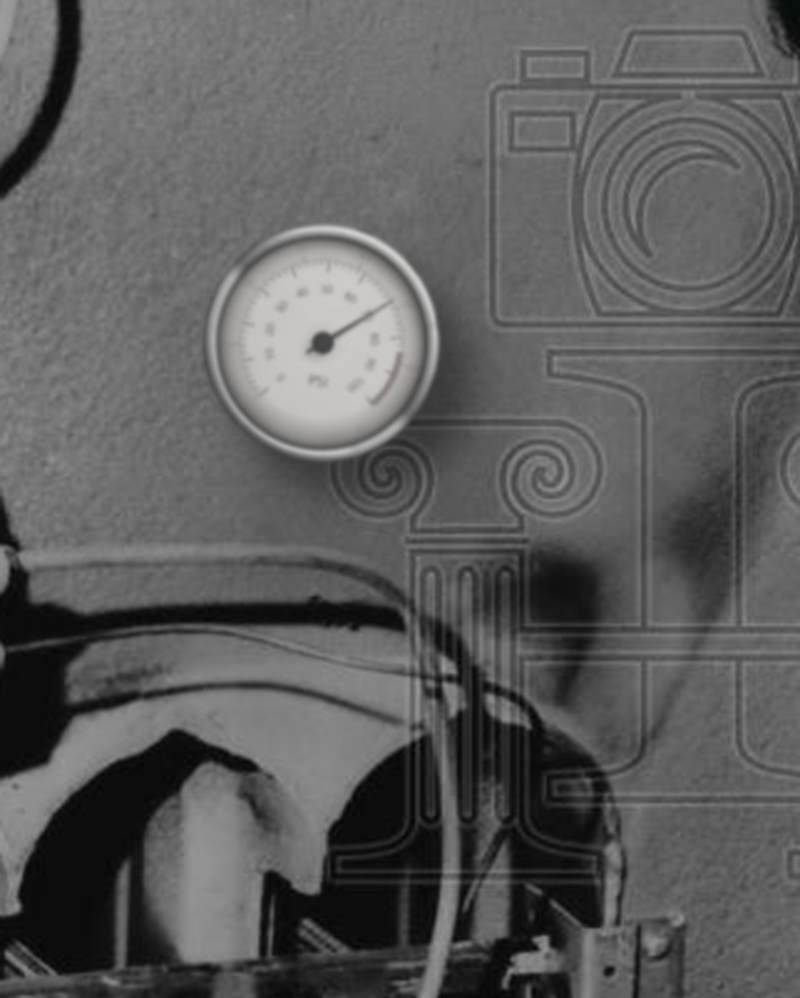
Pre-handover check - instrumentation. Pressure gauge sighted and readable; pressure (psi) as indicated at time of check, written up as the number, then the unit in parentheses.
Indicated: 70 (psi)
